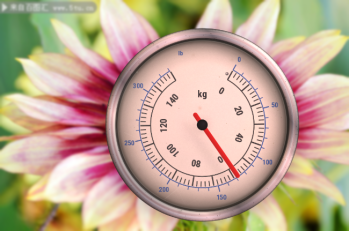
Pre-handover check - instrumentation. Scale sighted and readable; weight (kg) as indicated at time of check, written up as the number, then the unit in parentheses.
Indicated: 58 (kg)
